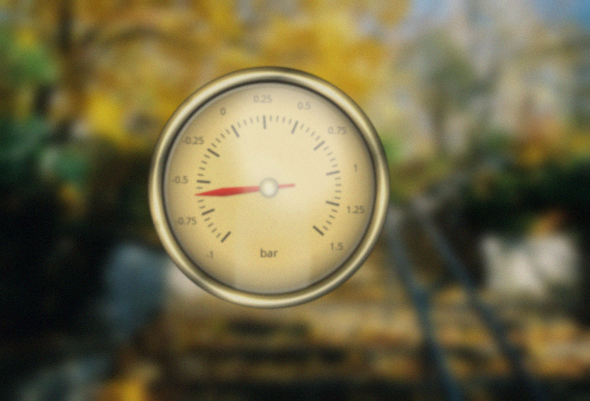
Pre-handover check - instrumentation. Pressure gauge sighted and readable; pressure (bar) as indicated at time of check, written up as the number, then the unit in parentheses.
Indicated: -0.6 (bar)
